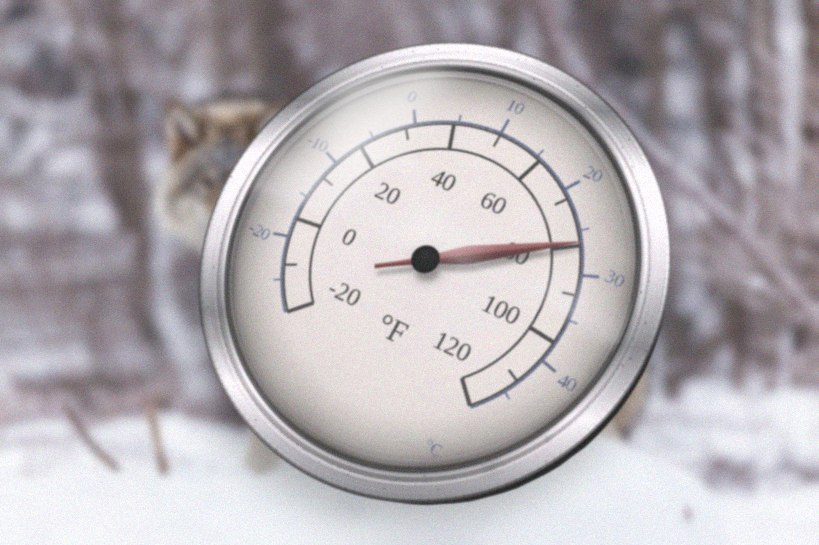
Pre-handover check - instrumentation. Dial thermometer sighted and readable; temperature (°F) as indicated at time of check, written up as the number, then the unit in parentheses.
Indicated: 80 (°F)
